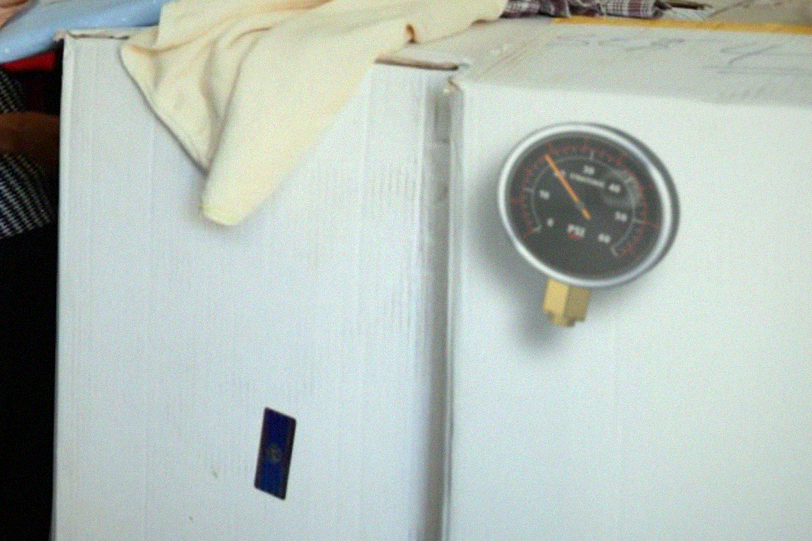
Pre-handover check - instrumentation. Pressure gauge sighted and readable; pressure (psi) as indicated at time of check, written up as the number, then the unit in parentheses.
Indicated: 20 (psi)
